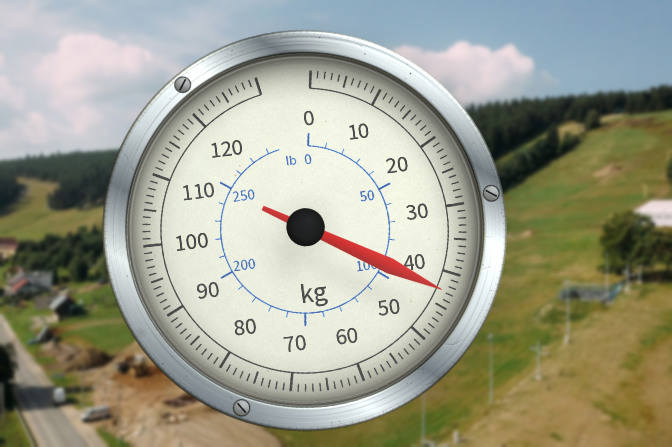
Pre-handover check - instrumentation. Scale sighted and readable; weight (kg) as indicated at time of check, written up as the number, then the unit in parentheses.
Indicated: 43 (kg)
